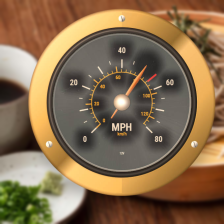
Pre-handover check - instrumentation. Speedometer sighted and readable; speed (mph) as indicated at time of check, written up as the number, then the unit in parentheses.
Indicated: 50 (mph)
